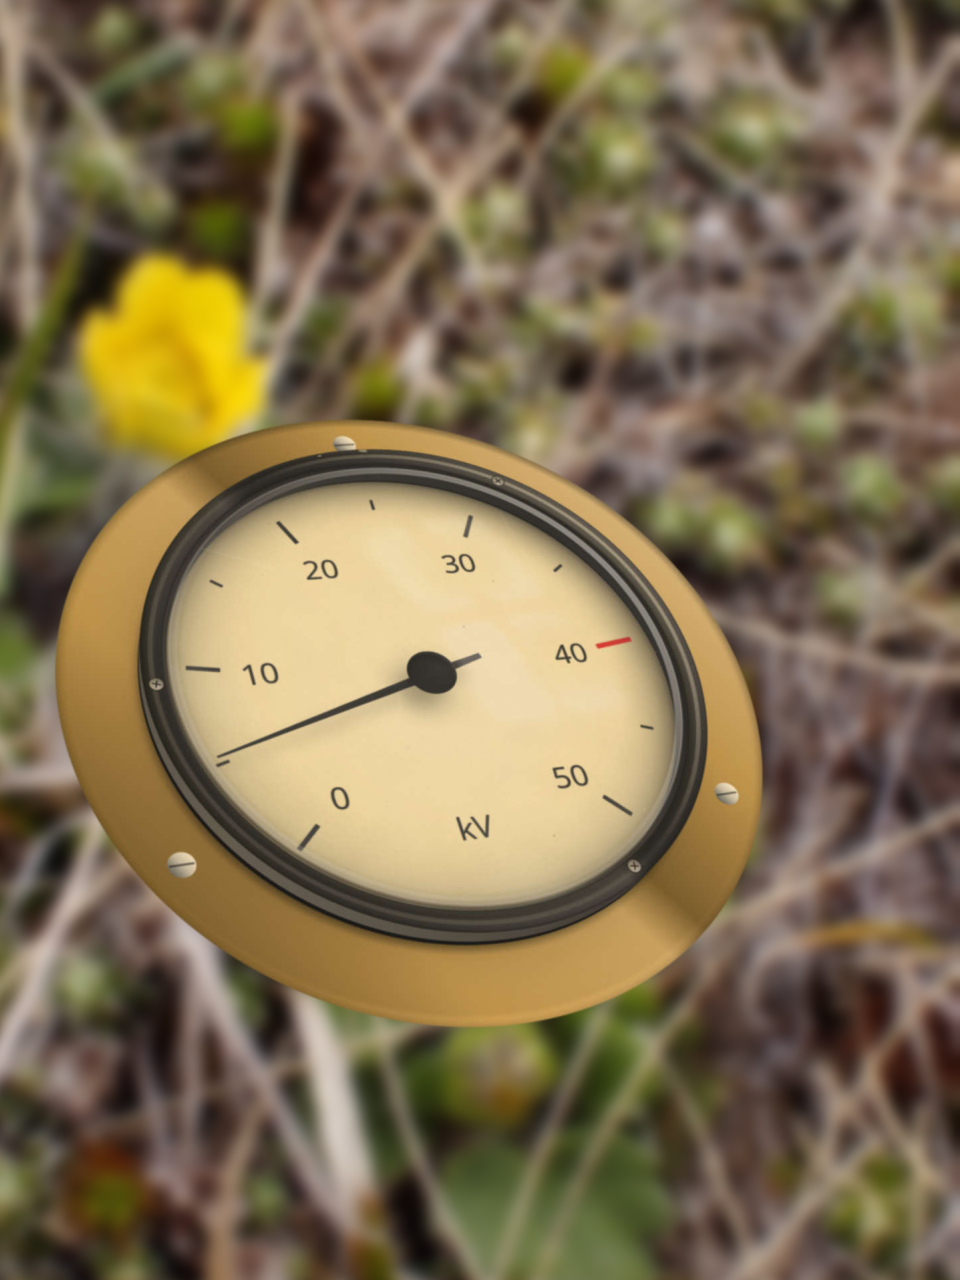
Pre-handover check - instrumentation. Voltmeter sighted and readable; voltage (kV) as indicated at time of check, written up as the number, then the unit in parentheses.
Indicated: 5 (kV)
